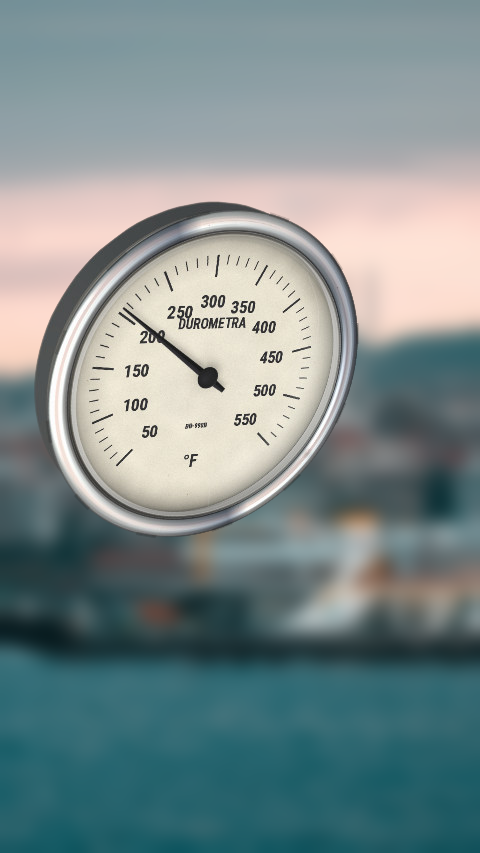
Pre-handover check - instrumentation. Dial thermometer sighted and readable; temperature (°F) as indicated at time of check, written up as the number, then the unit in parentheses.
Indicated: 205 (°F)
